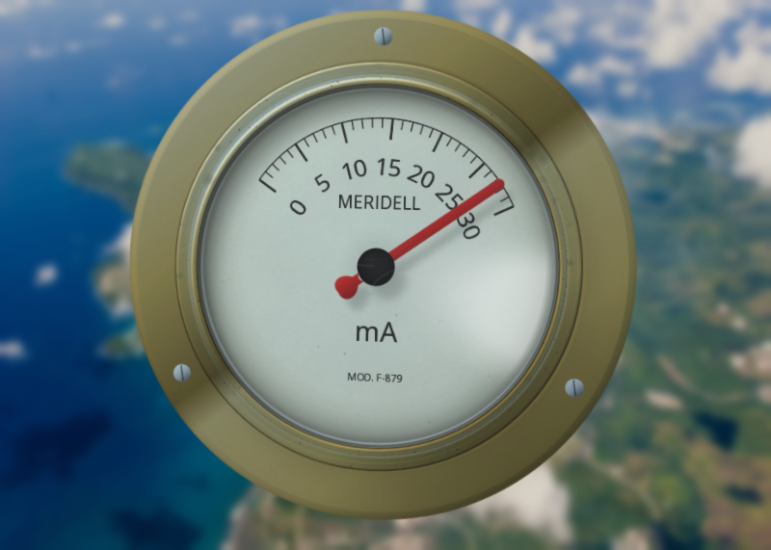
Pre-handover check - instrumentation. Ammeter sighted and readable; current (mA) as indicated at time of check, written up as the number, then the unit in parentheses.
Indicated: 27.5 (mA)
